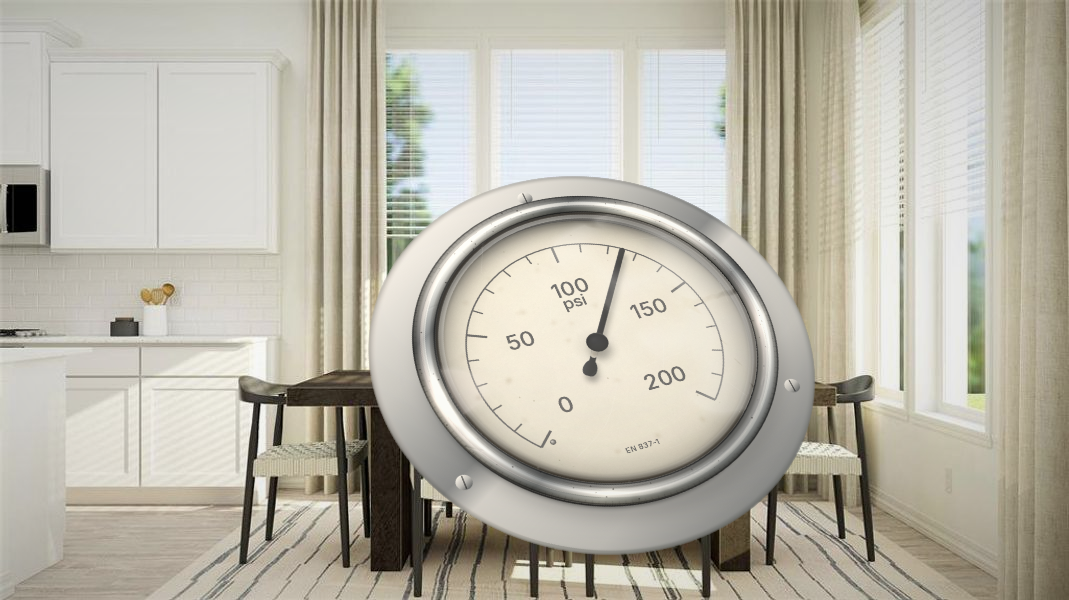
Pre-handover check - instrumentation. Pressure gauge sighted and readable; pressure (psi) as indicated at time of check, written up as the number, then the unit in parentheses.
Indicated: 125 (psi)
